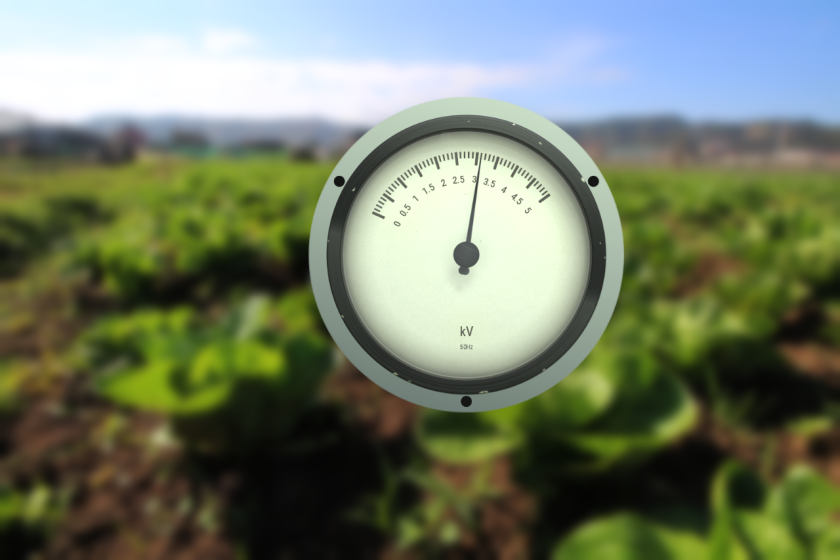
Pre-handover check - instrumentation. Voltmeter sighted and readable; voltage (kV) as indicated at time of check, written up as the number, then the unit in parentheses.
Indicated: 3.1 (kV)
